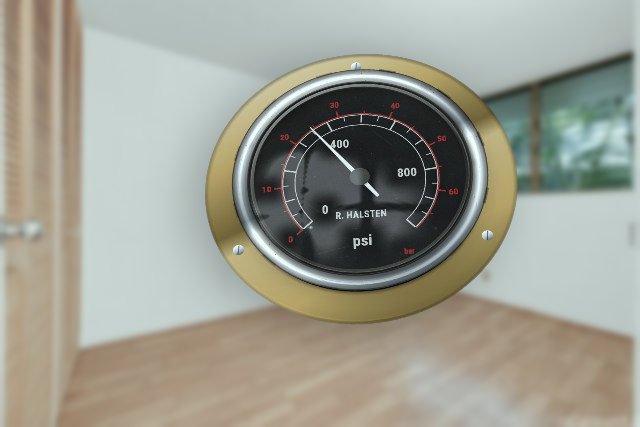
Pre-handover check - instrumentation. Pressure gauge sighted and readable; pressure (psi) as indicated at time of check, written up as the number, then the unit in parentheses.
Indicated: 350 (psi)
